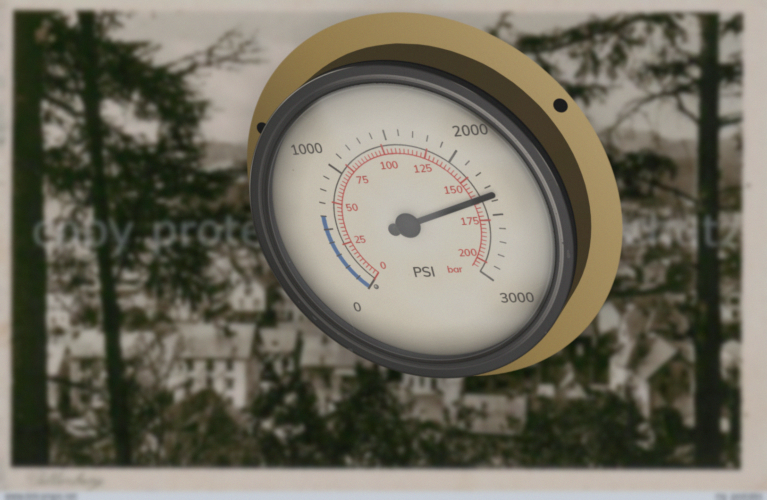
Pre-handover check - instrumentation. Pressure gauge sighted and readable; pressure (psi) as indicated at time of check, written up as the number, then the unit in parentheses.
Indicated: 2350 (psi)
